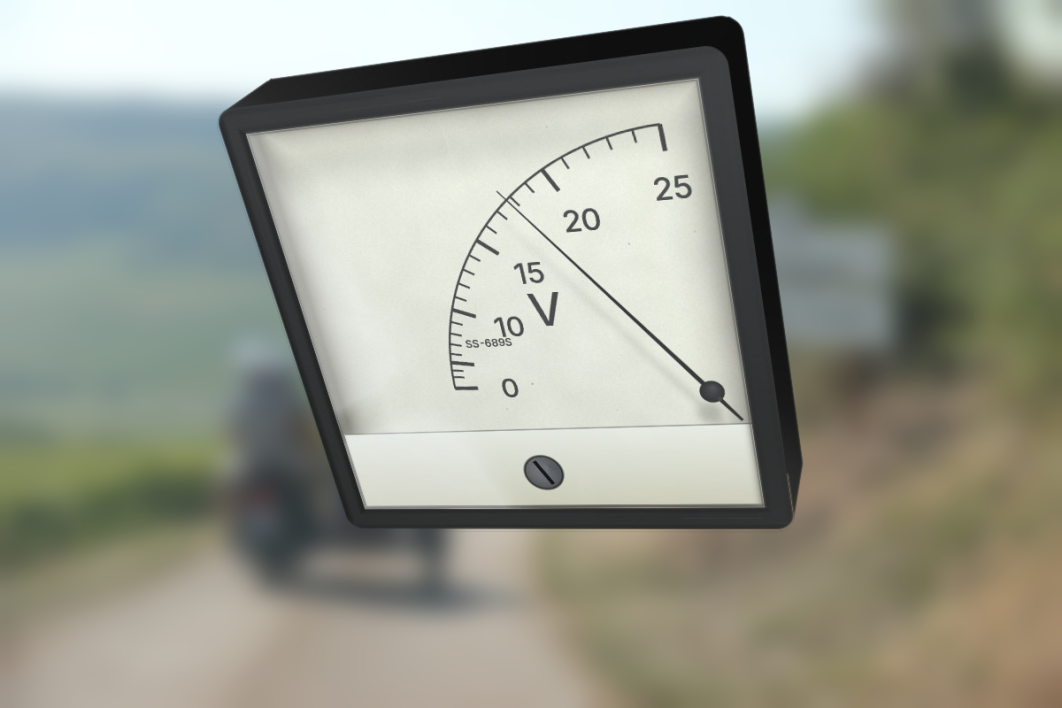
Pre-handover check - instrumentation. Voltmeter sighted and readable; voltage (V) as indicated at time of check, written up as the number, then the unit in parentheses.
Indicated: 18 (V)
